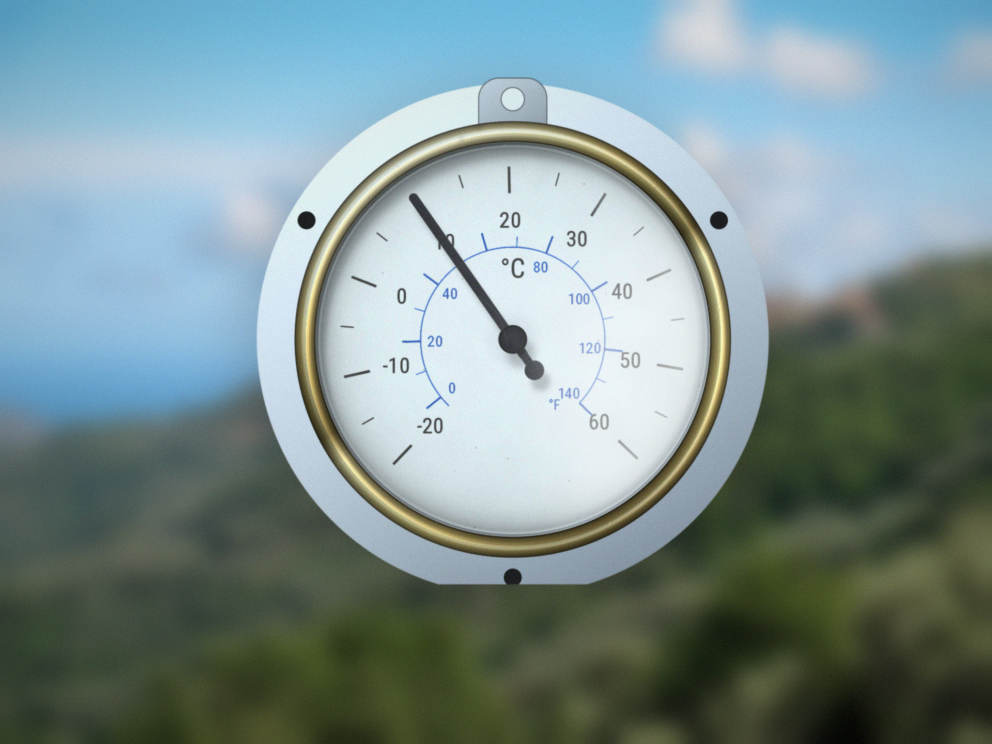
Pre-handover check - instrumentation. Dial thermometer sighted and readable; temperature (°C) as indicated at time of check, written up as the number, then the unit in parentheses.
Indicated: 10 (°C)
